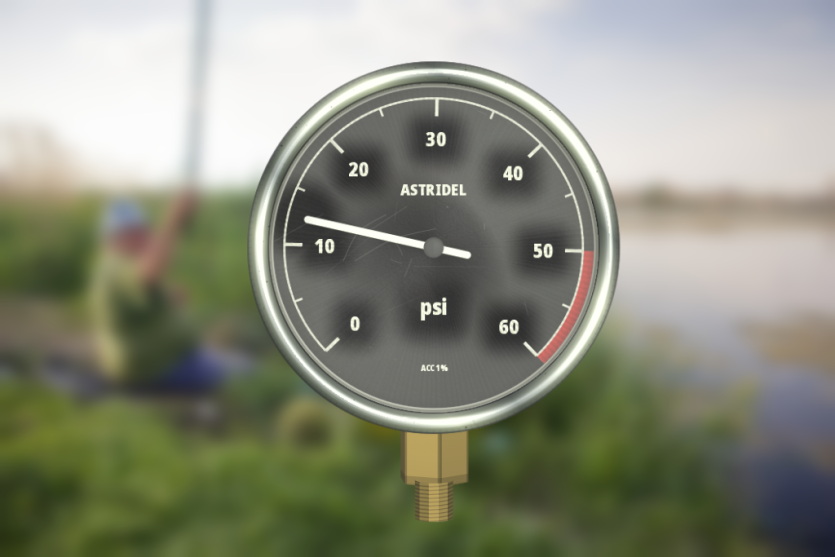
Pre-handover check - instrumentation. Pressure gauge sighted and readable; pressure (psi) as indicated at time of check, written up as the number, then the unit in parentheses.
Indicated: 12.5 (psi)
